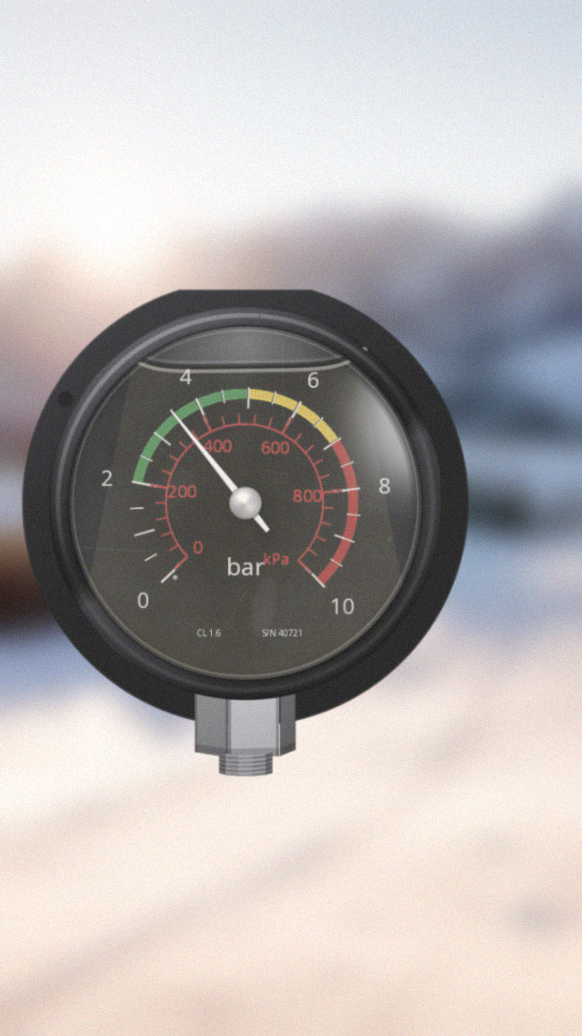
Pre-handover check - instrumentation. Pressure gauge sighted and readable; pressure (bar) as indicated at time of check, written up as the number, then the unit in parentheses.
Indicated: 3.5 (bar)
